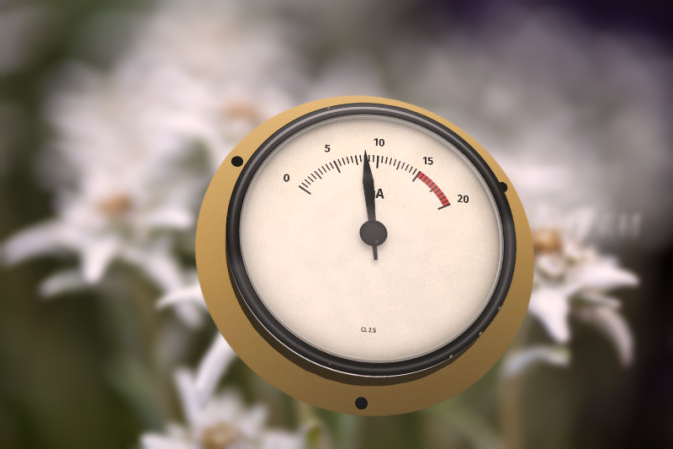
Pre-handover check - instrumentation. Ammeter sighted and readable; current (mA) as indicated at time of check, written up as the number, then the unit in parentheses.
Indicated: 8.5 (mA)
